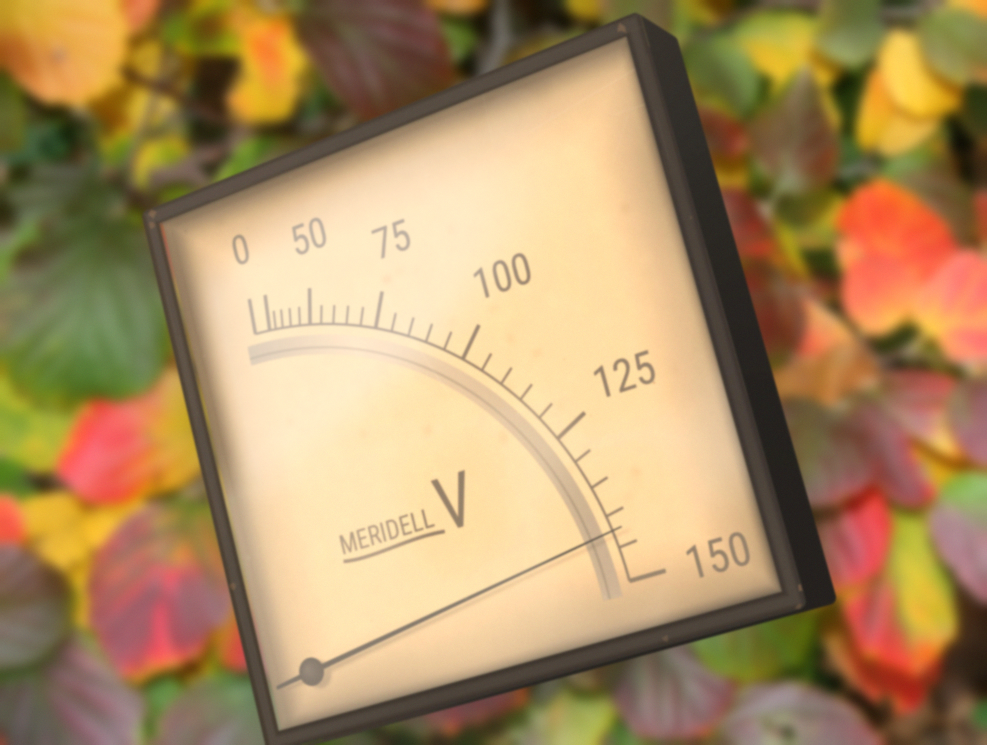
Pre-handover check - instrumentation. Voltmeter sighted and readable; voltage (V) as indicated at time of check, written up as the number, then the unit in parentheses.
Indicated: 142.5 (V)
